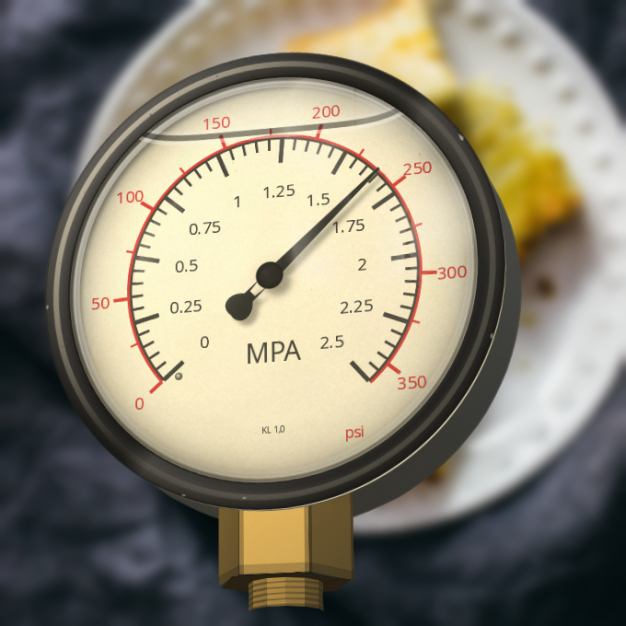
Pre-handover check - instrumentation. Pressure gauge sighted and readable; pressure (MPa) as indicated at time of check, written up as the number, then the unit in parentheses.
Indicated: 1.65 (MPa)
